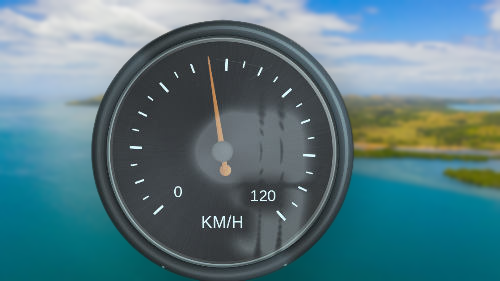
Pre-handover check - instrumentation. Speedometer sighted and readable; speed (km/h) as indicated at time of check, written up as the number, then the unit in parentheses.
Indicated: 55 (km/h)
